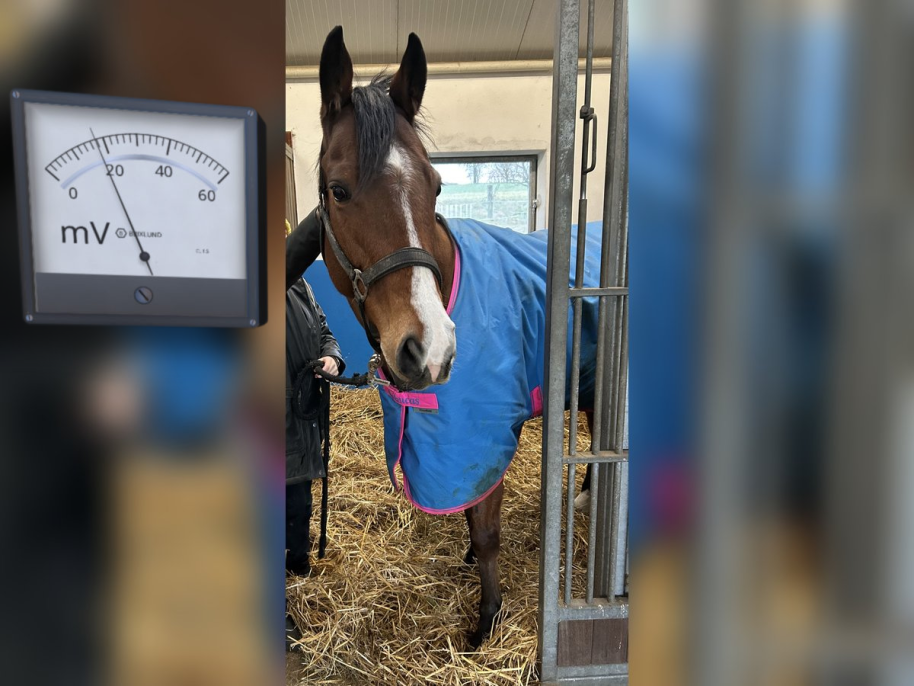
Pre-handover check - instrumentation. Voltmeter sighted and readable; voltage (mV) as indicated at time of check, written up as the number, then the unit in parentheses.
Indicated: 18 (mV)
